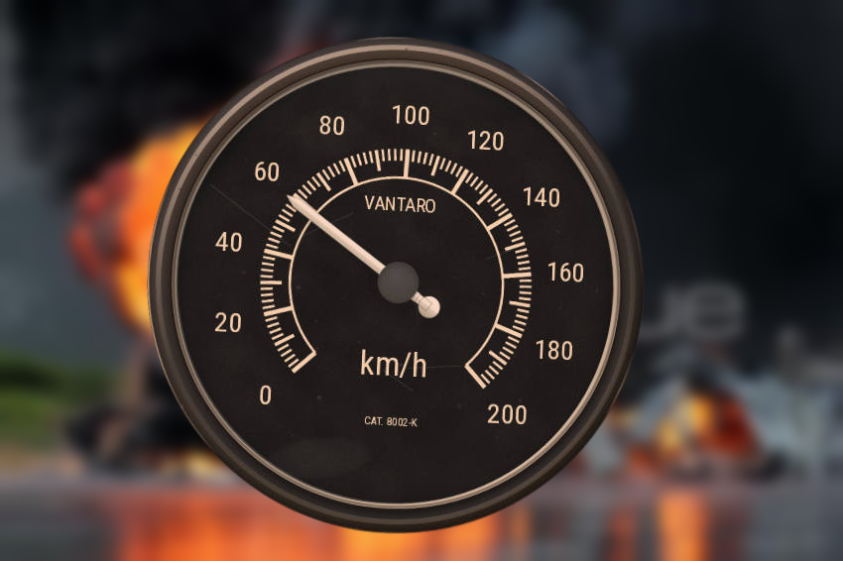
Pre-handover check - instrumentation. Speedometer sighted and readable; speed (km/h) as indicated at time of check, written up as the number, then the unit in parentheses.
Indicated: 58 (km/h)
